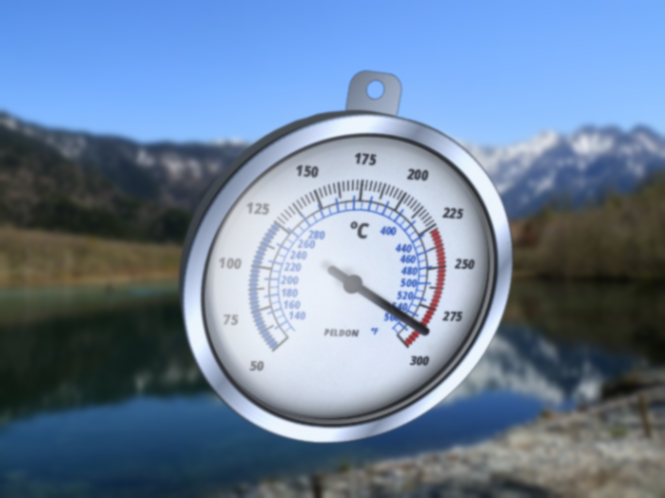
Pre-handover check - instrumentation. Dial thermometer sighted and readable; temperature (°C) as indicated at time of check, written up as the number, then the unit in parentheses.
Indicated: 287.5 (°C)
